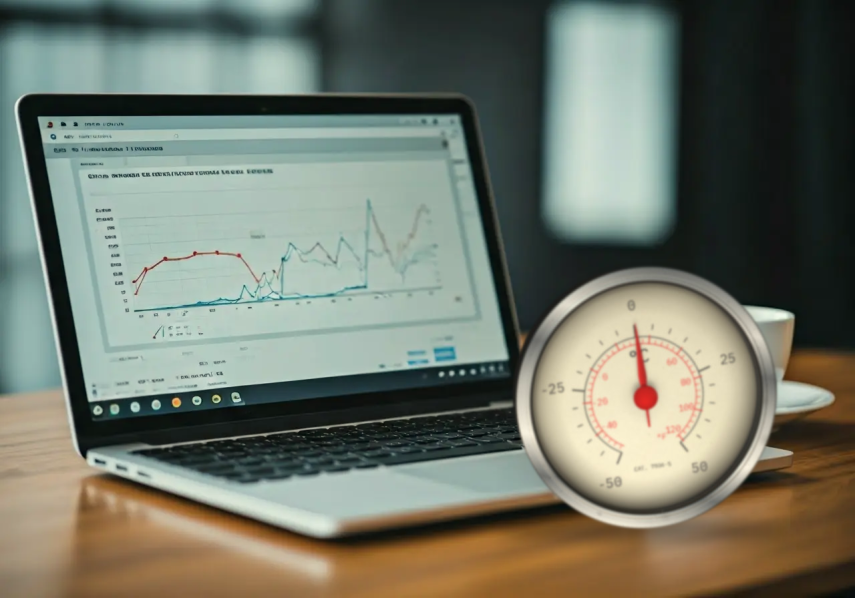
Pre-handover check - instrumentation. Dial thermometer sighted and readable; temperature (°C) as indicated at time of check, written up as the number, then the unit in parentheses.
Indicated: 0 (°C)
